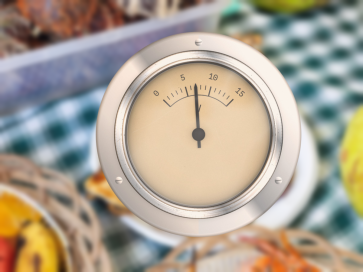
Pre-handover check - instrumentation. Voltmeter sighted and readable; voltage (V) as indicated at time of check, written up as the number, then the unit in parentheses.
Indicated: 7 (V)
